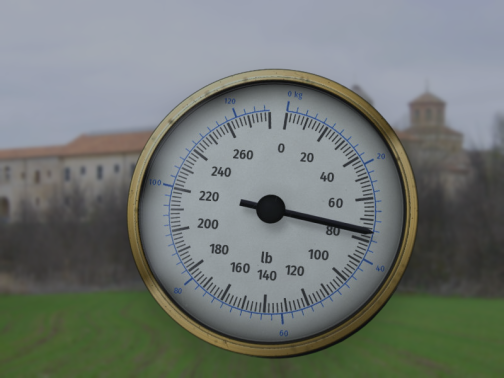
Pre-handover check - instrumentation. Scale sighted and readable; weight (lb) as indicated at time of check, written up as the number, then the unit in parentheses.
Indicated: 76 (lb)
